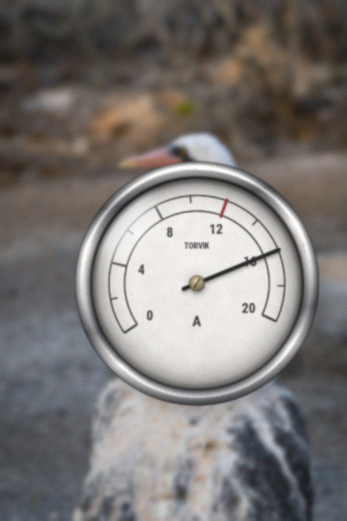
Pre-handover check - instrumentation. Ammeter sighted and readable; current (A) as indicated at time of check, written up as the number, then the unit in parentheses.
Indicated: 16 (A)
